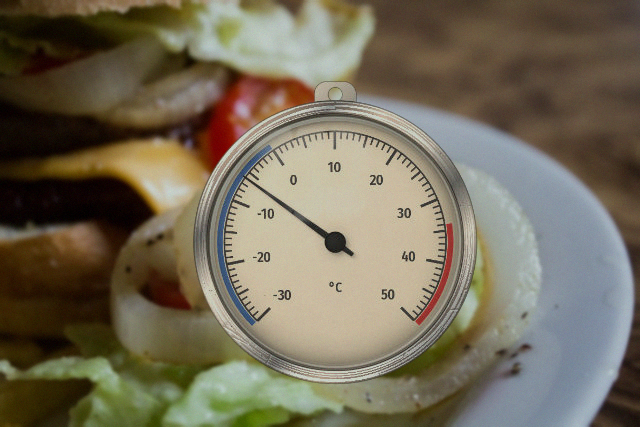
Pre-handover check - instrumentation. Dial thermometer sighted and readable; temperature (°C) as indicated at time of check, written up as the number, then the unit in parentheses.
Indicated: -6 (°C)
